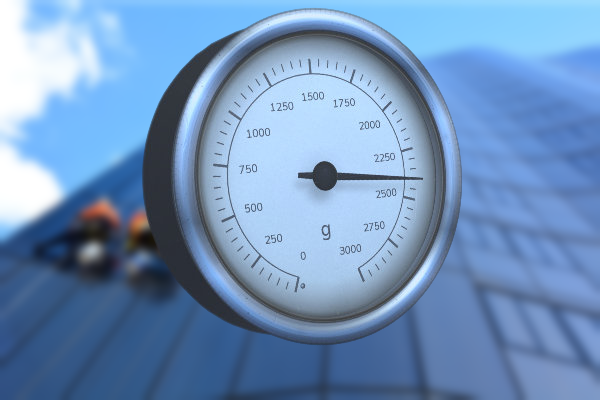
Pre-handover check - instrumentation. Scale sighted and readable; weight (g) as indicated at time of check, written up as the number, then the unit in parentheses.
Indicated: 2400 (g)
